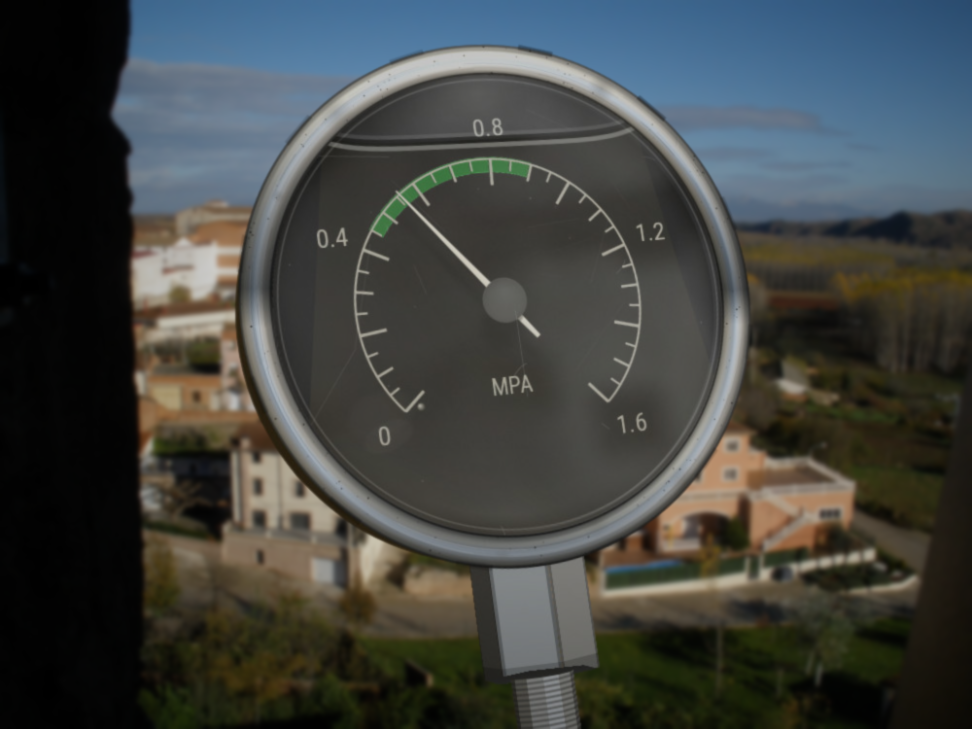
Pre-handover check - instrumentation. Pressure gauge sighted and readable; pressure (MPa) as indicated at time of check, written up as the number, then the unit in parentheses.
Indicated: 0.55 (MPa)
